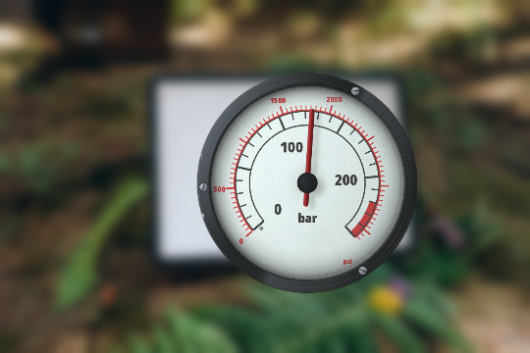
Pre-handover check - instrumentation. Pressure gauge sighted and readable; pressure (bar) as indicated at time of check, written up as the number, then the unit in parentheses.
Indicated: 125 (bar)
